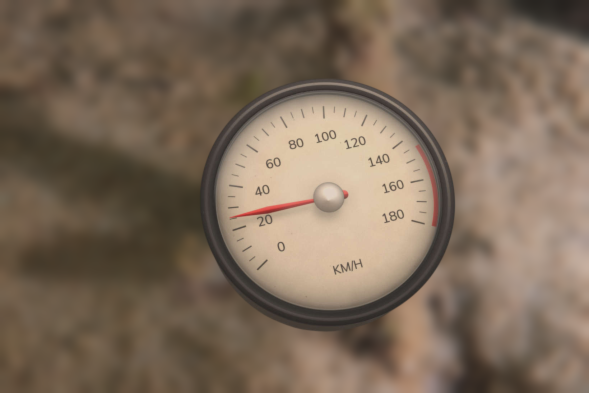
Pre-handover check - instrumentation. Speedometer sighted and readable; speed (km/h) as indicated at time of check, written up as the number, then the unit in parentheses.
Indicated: 25 (km/h)
